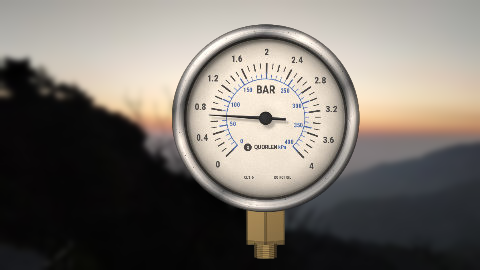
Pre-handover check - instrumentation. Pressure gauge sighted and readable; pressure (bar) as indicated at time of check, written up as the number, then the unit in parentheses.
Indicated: 0.7 (bar)
